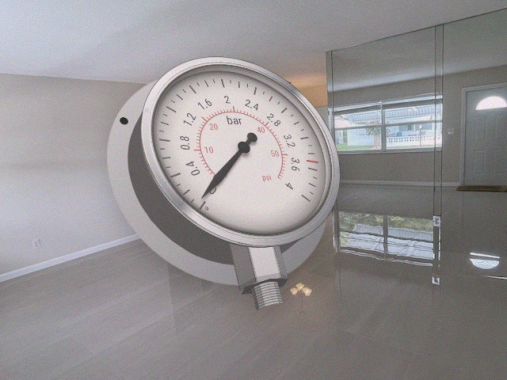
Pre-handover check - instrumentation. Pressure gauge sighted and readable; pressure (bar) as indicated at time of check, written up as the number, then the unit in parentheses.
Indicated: 0.05 (bar)
